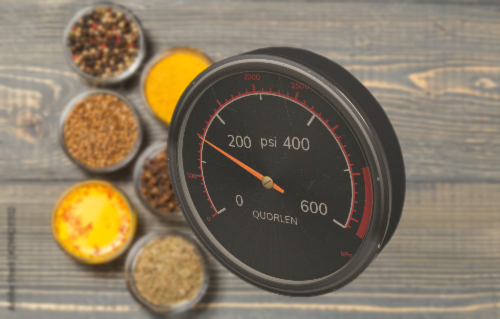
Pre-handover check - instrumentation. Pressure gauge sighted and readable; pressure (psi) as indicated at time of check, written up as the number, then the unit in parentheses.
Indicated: 150 (psi)
